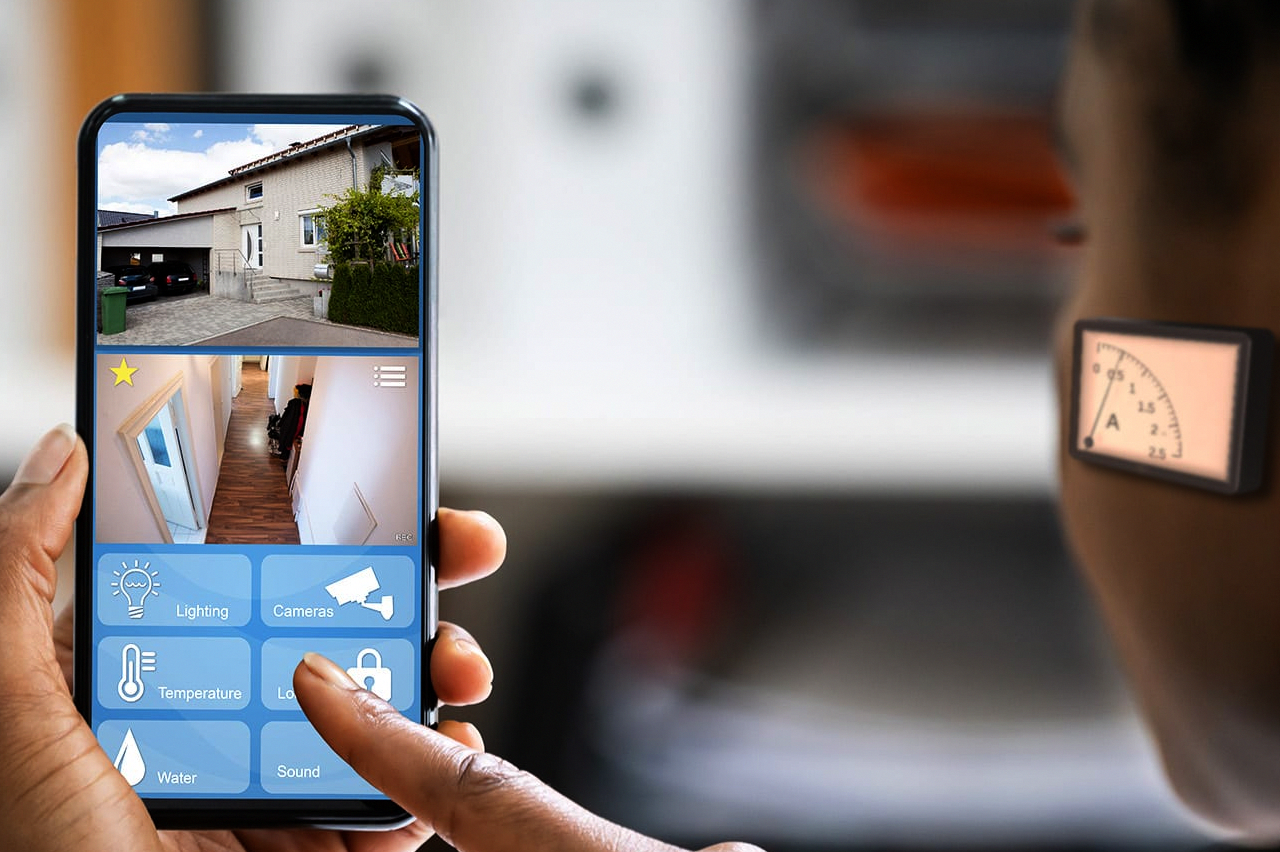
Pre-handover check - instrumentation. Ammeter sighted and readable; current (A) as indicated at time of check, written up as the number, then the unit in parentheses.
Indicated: 0.5 (A)
